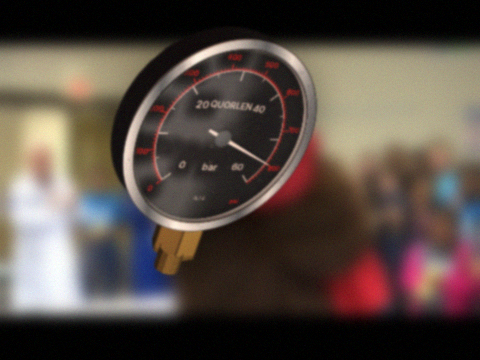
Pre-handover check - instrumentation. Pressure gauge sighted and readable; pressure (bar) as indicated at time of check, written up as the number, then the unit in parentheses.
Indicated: 55 (bar)
